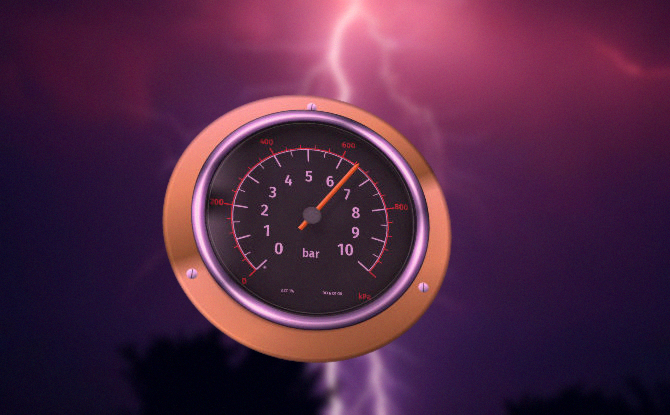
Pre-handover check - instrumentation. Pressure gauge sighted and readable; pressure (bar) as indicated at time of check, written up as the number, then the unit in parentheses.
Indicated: 6.5 (bar)
